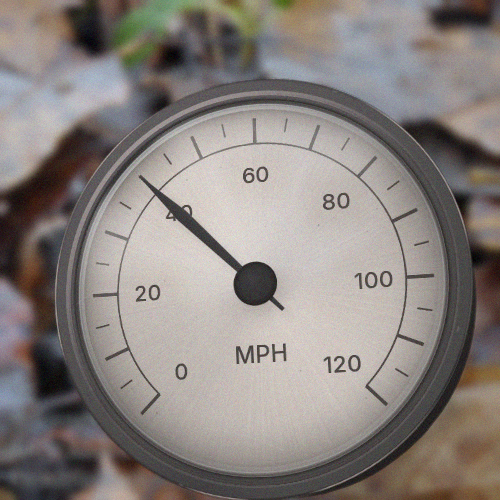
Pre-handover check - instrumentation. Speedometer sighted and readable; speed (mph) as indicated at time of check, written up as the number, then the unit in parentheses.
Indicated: 40 (mph)
